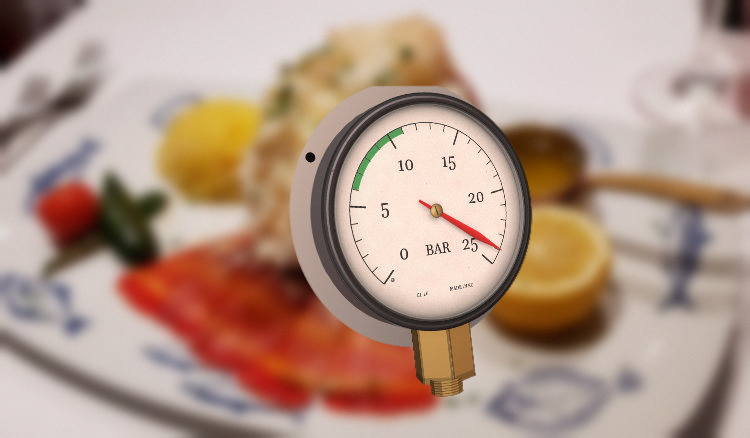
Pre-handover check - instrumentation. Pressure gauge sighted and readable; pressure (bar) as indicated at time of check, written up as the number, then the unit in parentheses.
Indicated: 24 (bar)
